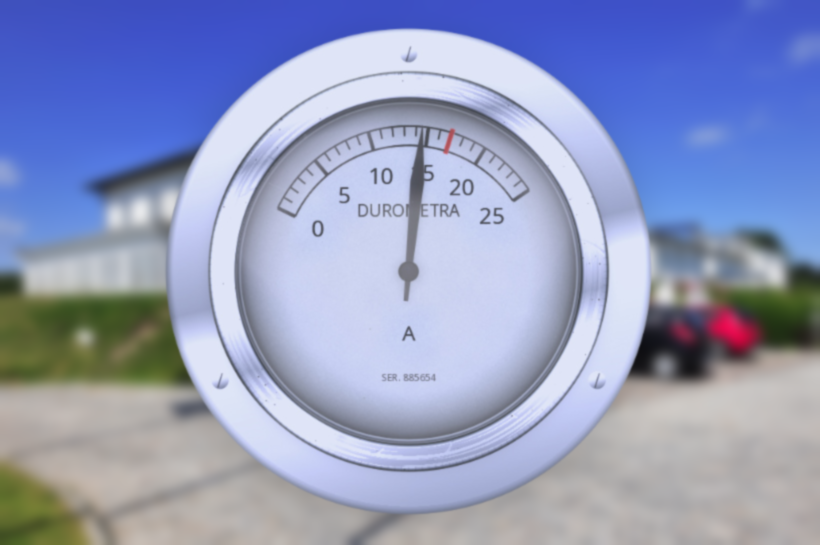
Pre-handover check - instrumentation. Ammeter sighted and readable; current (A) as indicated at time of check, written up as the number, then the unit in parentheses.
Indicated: 14.5 (A)
